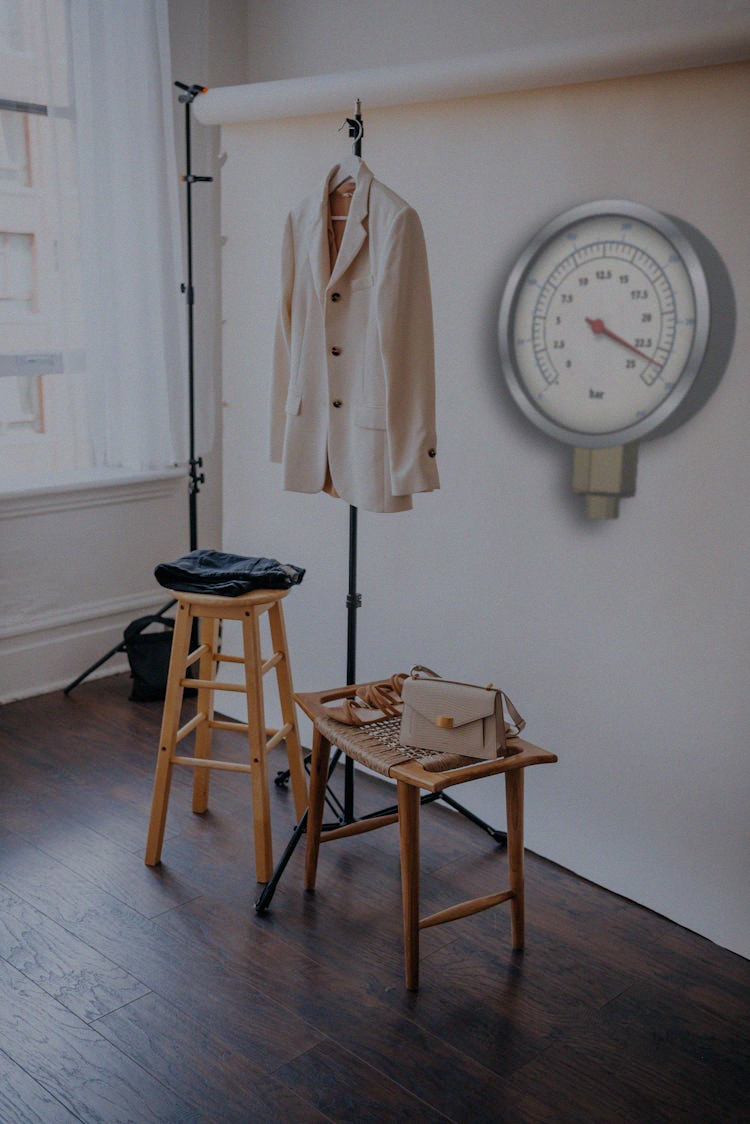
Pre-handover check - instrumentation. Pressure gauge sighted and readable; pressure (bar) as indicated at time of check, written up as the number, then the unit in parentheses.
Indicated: 23.5 (bar)
